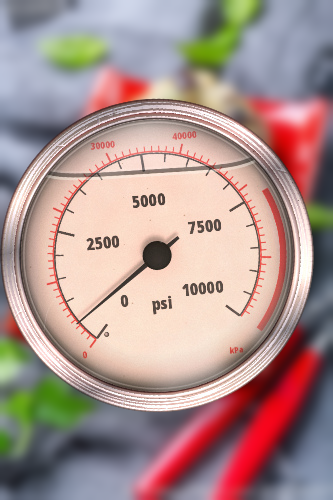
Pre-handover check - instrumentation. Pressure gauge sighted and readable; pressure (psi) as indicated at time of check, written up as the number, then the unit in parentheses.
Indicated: 500 (psi)
